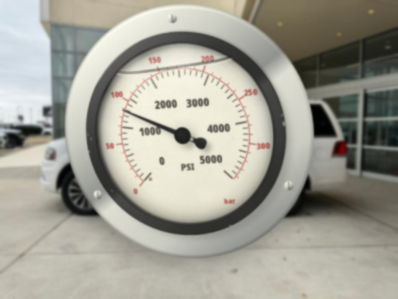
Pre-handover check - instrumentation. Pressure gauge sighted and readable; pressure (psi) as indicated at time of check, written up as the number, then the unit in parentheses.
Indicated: 1300 (psi)
